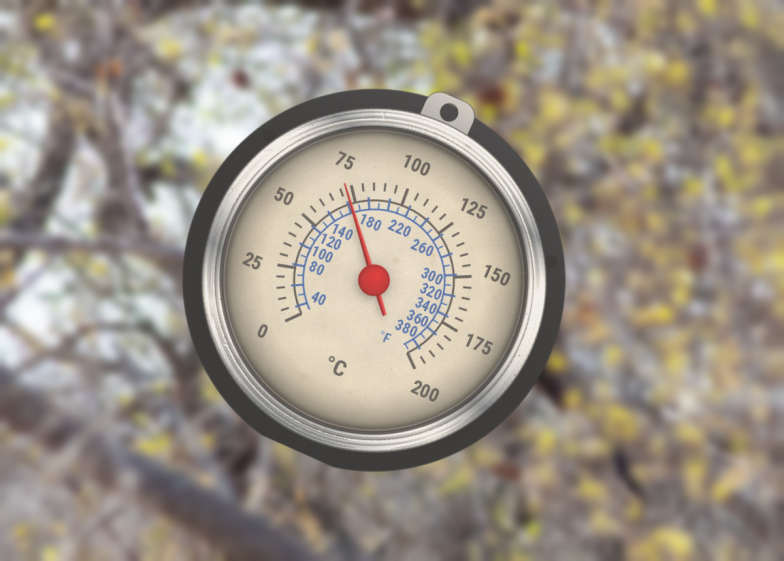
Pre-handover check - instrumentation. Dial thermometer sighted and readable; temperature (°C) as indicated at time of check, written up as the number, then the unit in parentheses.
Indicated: 72.5 (°C)
